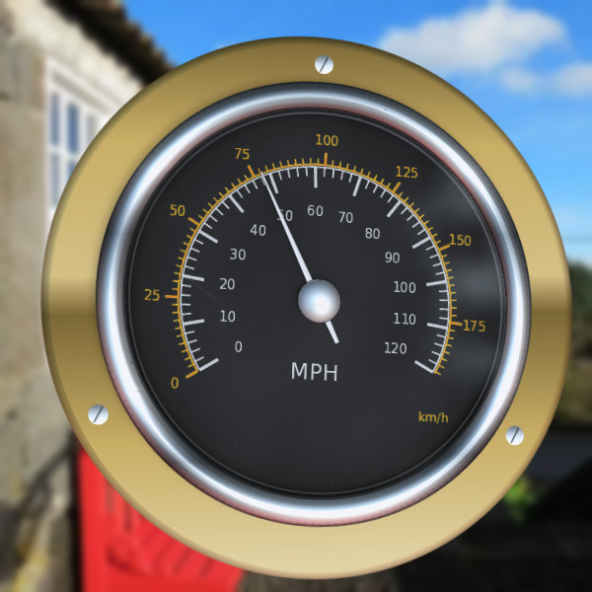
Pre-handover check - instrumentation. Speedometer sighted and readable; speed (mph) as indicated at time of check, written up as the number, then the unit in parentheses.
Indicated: 48 (mph)
